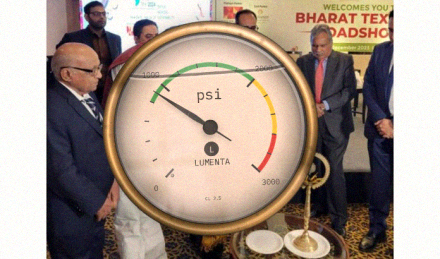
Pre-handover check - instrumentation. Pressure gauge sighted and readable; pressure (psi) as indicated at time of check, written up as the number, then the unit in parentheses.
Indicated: 900 (psi)
